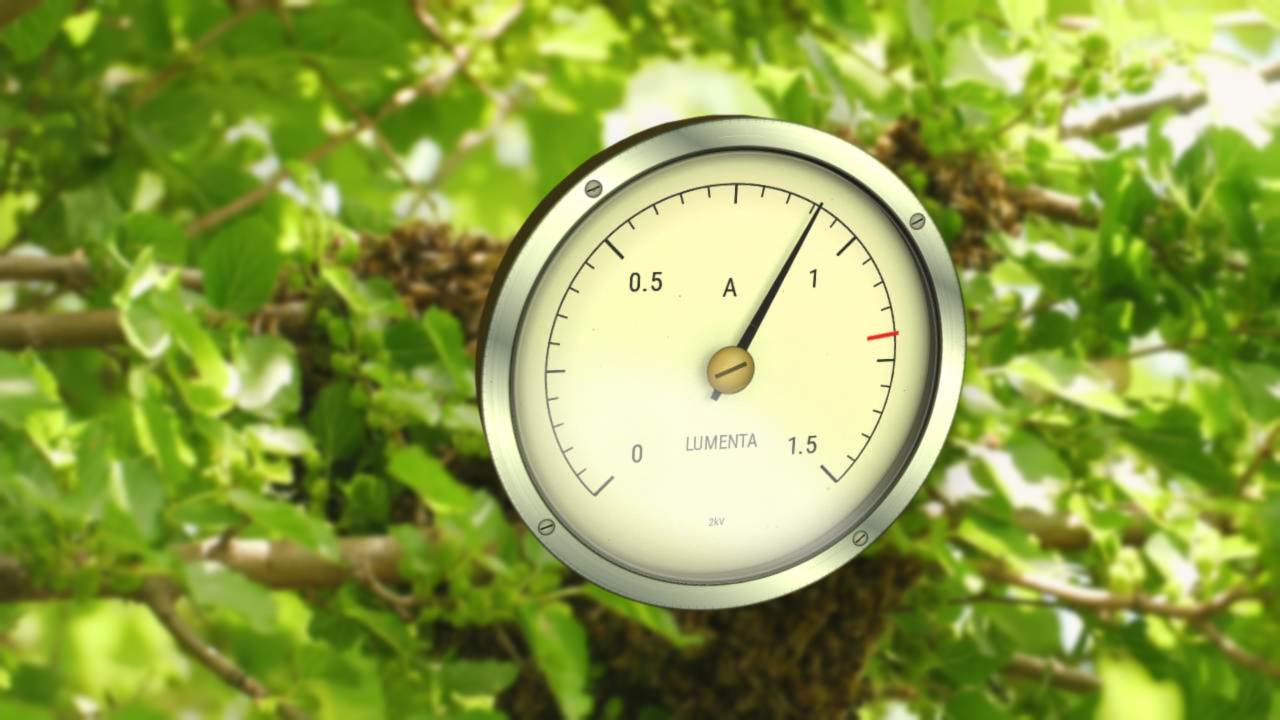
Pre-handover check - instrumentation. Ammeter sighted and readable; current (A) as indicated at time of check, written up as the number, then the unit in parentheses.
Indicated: 0.9 (A)
